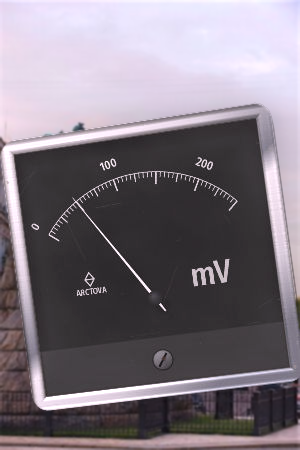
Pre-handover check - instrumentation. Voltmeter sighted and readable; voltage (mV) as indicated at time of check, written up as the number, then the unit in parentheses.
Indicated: 50 (mV)
